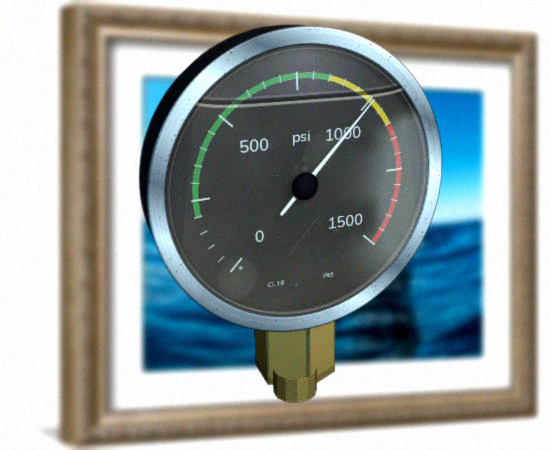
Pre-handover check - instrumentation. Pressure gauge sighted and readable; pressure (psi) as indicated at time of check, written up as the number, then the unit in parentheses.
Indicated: 1000 (psi)
